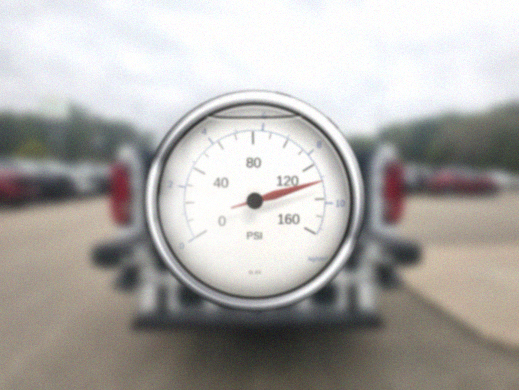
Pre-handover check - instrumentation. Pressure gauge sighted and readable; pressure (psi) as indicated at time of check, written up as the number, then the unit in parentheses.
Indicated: 130 (psi)
